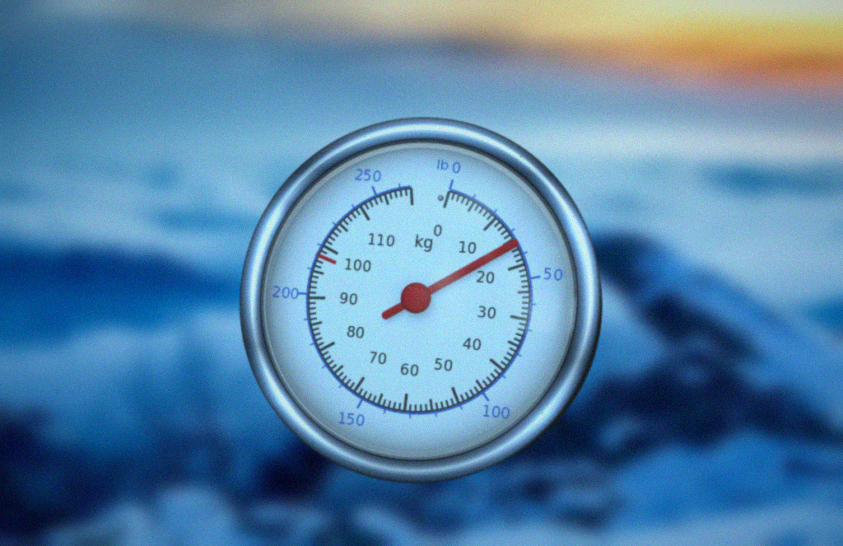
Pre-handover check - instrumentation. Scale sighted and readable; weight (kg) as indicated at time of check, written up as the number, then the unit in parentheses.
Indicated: 16 (kg)
